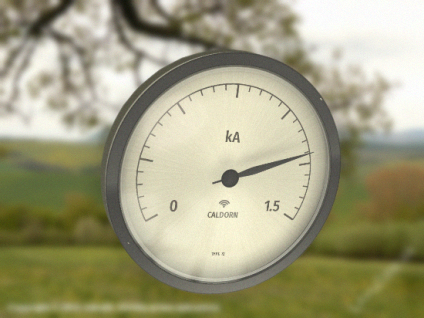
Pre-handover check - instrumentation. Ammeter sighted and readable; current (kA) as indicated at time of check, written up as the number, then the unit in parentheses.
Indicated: 1.2 (kA)
